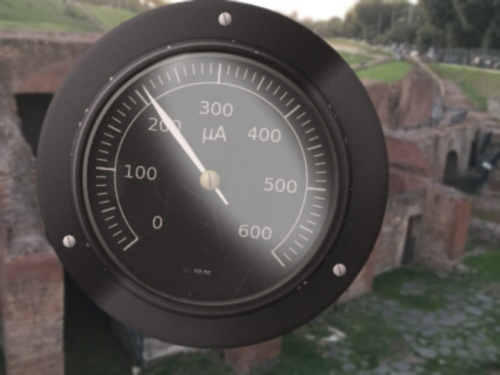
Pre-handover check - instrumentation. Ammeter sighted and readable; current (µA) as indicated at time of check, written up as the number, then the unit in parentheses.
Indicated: 210 (µA)
